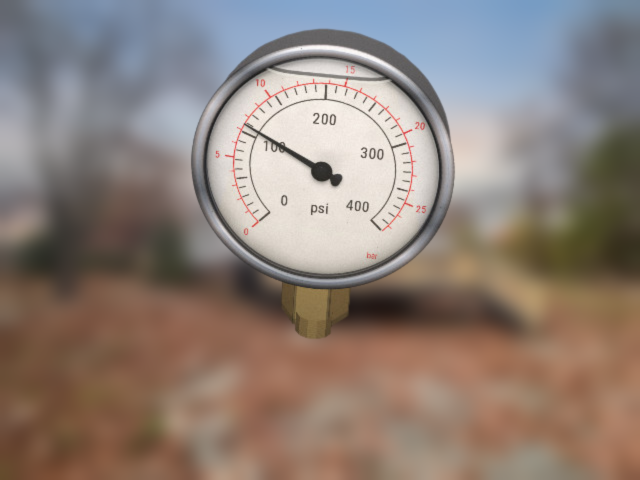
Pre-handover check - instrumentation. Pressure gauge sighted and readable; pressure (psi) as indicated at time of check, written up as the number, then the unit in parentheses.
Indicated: 110 (psi)
